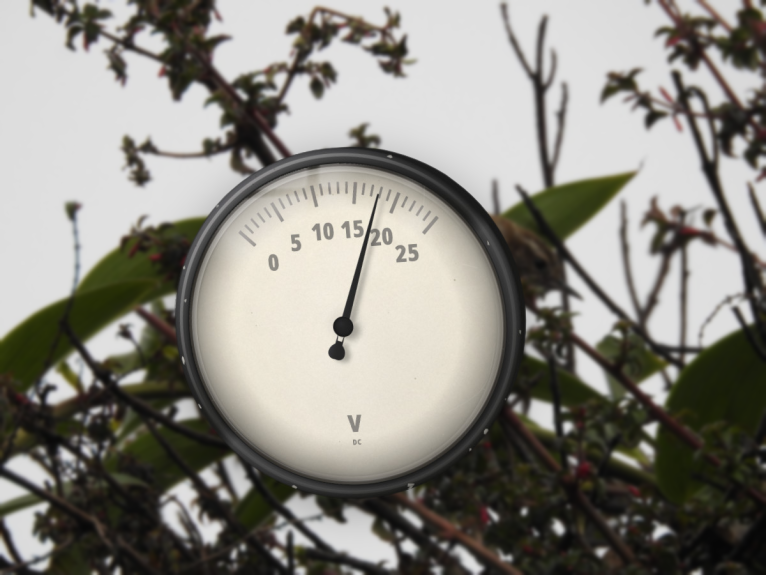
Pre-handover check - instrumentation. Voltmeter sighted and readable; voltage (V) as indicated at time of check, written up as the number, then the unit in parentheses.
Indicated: 18 (V)
